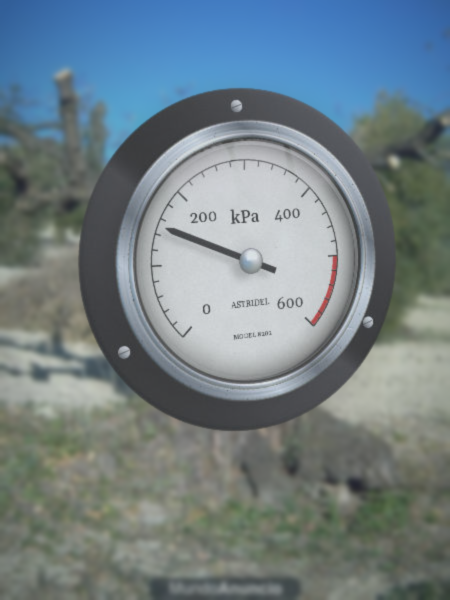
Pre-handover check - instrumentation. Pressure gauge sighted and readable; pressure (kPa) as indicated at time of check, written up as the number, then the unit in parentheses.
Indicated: 150 (kPa)
